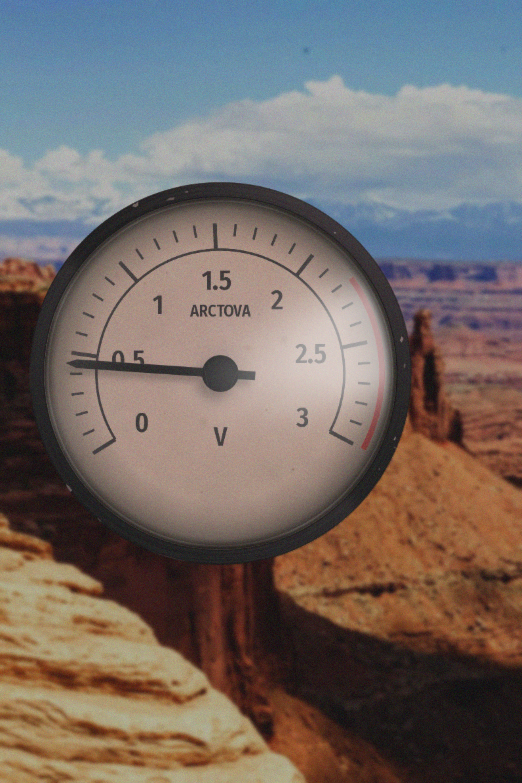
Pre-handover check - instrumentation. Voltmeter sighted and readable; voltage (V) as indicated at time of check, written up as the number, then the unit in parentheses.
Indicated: 0.45 (V)
